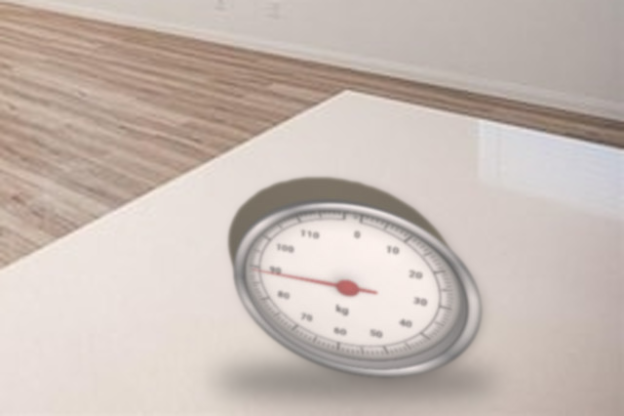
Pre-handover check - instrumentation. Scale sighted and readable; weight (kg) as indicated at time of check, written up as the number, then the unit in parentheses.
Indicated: 90 (kg)
